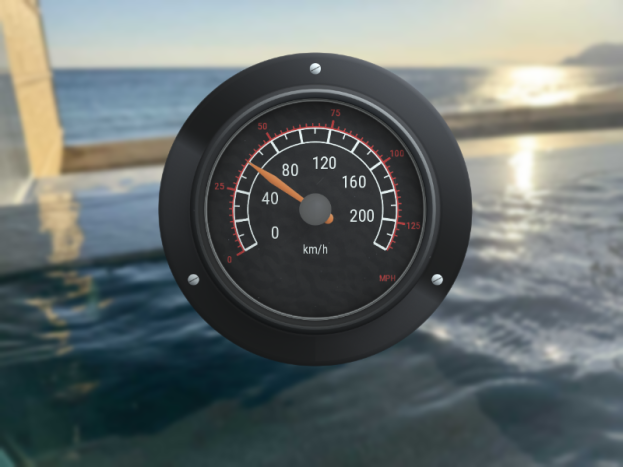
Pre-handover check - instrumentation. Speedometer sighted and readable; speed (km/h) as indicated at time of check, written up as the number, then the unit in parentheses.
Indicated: 60 (km/h)
